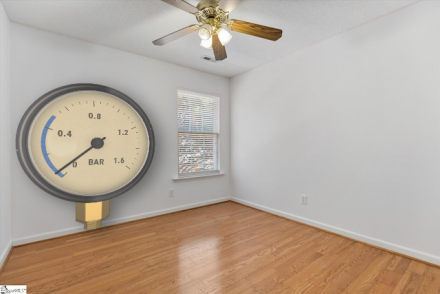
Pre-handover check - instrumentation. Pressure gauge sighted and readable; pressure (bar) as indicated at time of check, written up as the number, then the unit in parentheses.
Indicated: 0.05 (bar)
